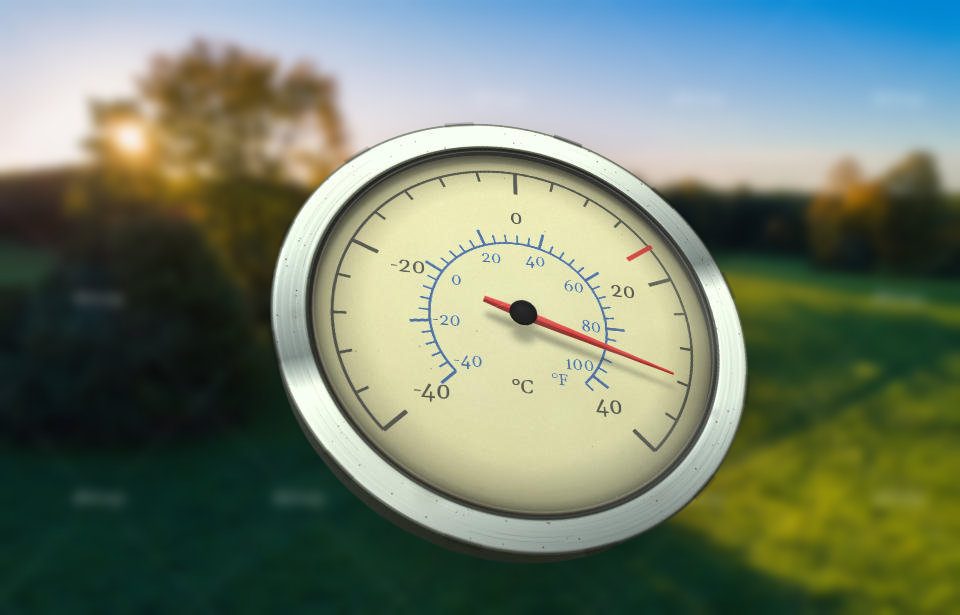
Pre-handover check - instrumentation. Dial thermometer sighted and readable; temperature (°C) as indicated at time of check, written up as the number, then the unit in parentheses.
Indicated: 32 (°C)
